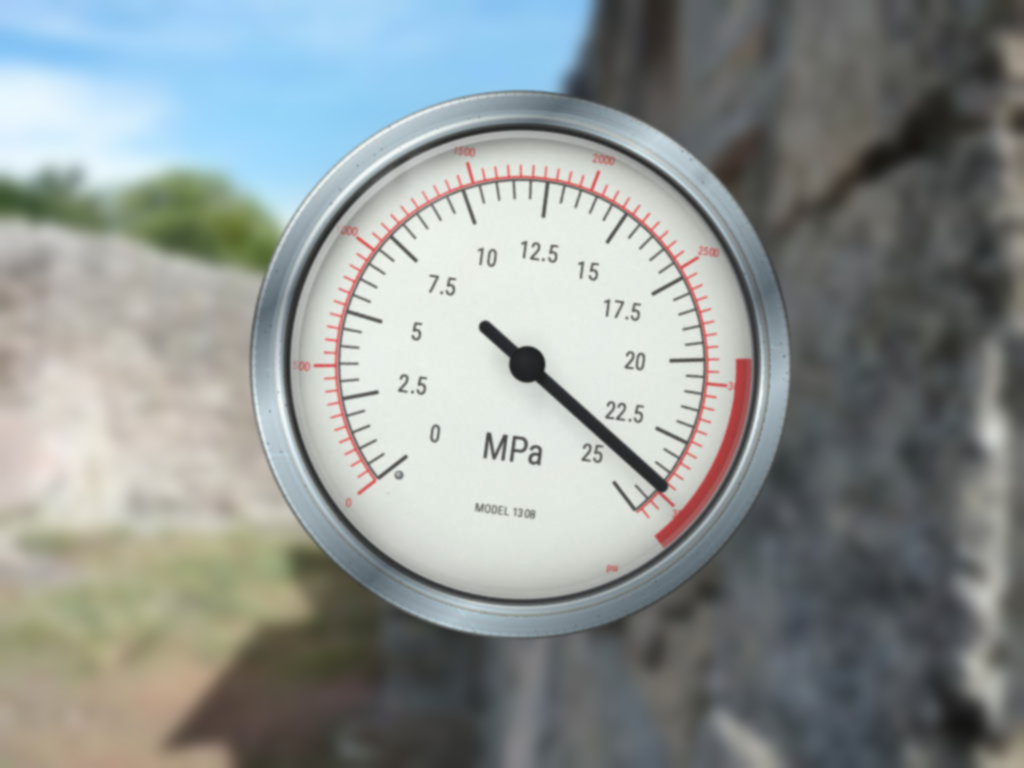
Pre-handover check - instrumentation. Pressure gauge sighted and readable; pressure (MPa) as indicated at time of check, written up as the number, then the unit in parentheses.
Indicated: 24 (MPa)
